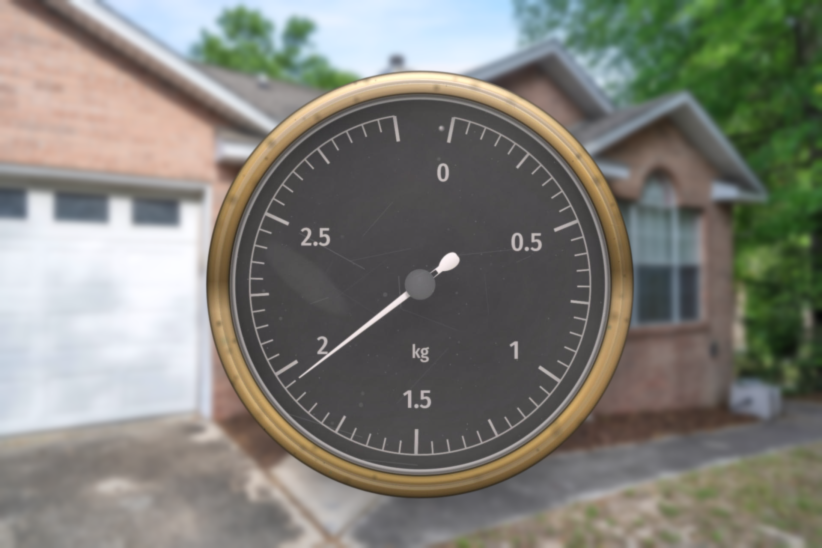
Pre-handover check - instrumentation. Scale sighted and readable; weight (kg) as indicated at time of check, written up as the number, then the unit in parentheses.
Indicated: 1.95 (kg)
